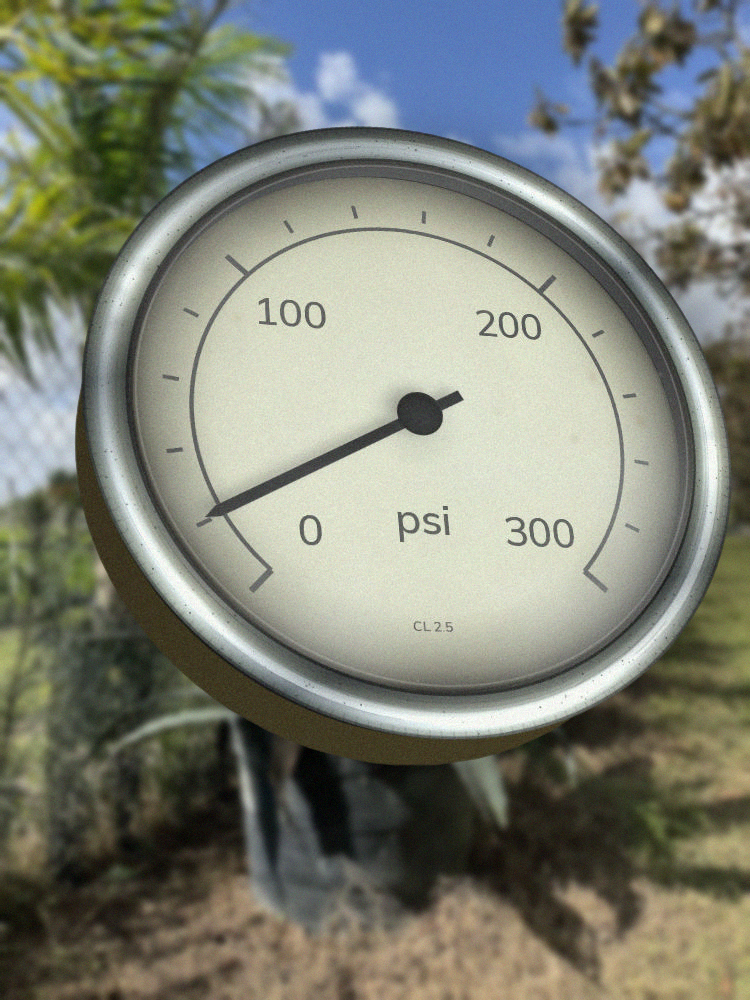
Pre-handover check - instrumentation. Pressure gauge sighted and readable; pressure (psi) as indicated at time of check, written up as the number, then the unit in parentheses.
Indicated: 20 (psi)
